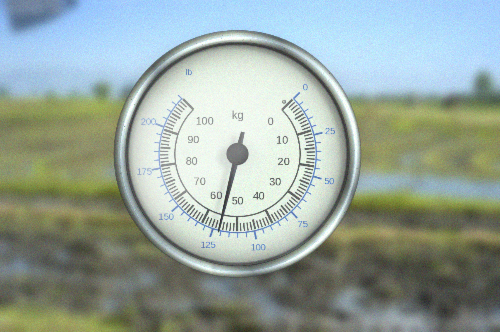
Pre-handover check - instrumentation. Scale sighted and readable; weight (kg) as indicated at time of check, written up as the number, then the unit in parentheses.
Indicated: 55 (kg)
